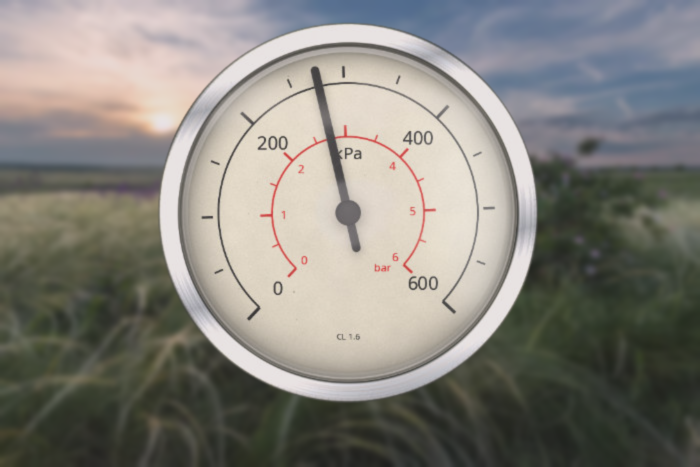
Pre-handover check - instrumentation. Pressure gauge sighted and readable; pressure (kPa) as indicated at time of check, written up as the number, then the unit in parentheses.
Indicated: 275 (kPa)
